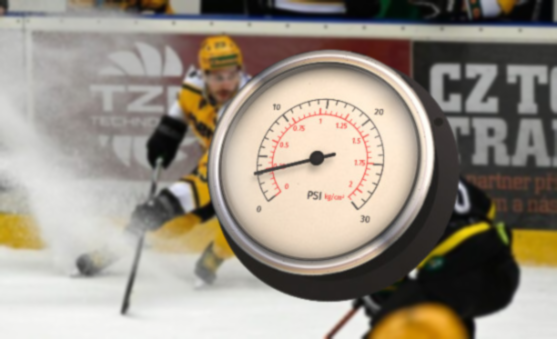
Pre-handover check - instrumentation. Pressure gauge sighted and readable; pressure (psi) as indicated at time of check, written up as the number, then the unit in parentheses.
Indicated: 3 (psi)
